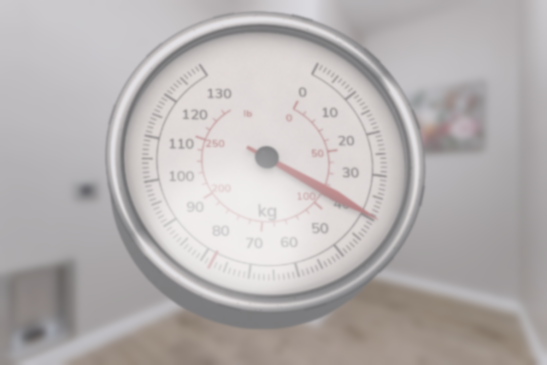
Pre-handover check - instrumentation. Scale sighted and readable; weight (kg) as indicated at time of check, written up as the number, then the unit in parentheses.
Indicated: 40 (kg)
